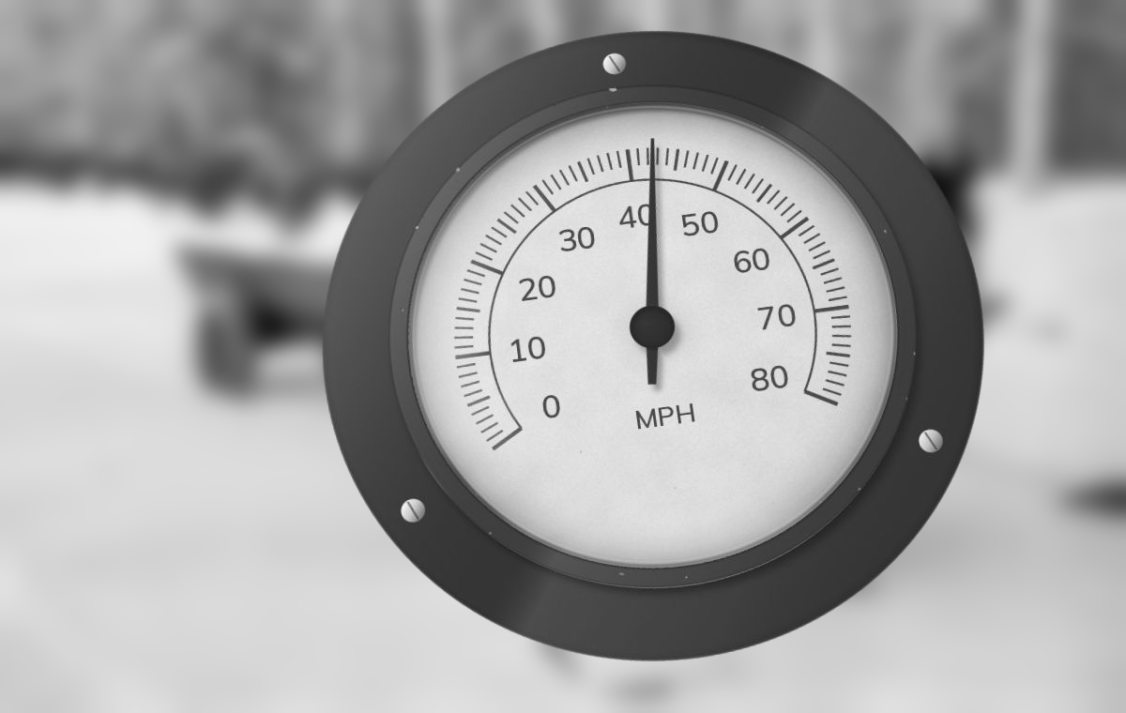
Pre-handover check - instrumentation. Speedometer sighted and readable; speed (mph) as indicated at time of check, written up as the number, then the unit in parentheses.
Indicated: 42.5 (mph)
